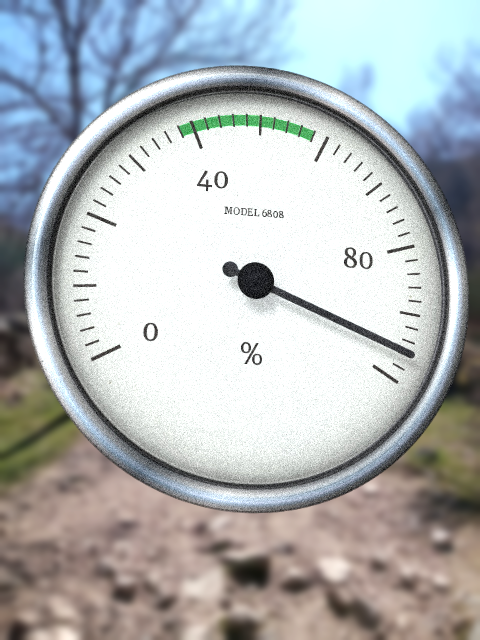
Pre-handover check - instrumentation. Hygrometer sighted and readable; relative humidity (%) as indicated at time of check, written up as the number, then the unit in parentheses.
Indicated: 96 (%)
